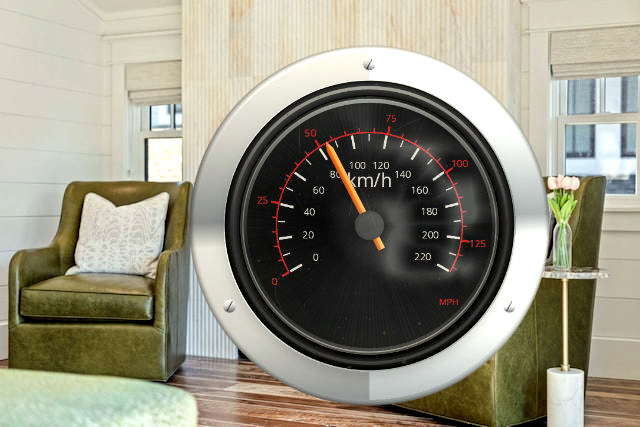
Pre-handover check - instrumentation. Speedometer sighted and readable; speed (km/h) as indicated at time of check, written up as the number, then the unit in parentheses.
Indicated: 85 (km/h)
